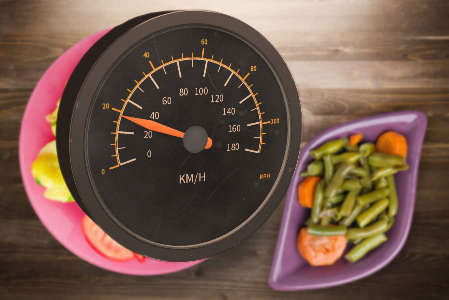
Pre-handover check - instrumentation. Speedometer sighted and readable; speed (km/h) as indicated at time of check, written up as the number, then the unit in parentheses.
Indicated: 30 (km/h)
